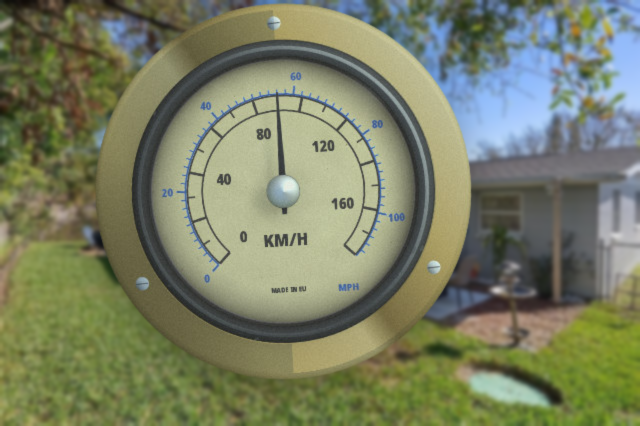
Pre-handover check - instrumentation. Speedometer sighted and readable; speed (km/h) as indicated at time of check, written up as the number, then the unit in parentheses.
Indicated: 90 (km/h)
